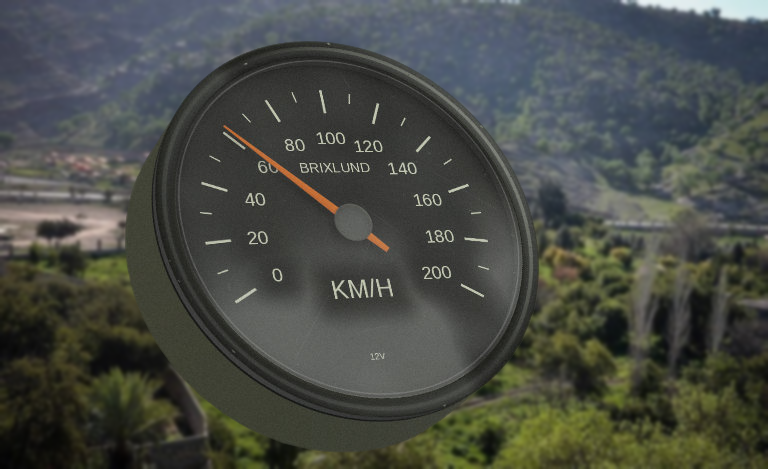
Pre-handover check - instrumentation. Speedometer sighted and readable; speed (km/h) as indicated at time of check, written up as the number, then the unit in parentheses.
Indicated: 60 (km/h)
